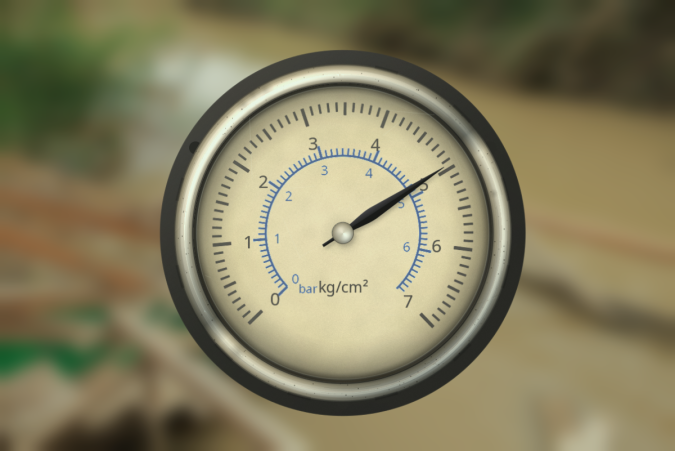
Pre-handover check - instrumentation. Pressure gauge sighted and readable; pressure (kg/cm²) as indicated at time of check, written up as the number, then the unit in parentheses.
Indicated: 4.95 (kg/cm²)
